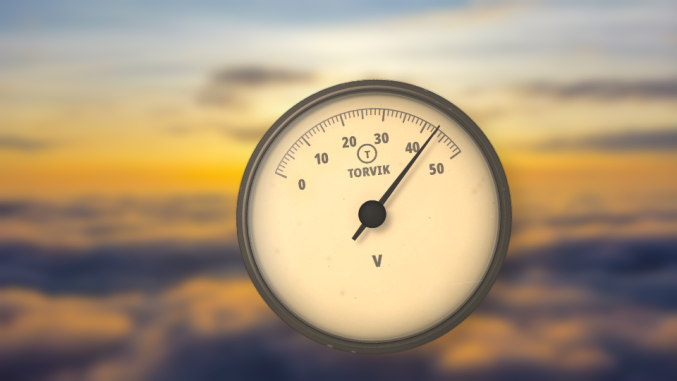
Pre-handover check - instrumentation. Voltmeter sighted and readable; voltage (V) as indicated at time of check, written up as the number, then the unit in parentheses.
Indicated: 43 (V)
